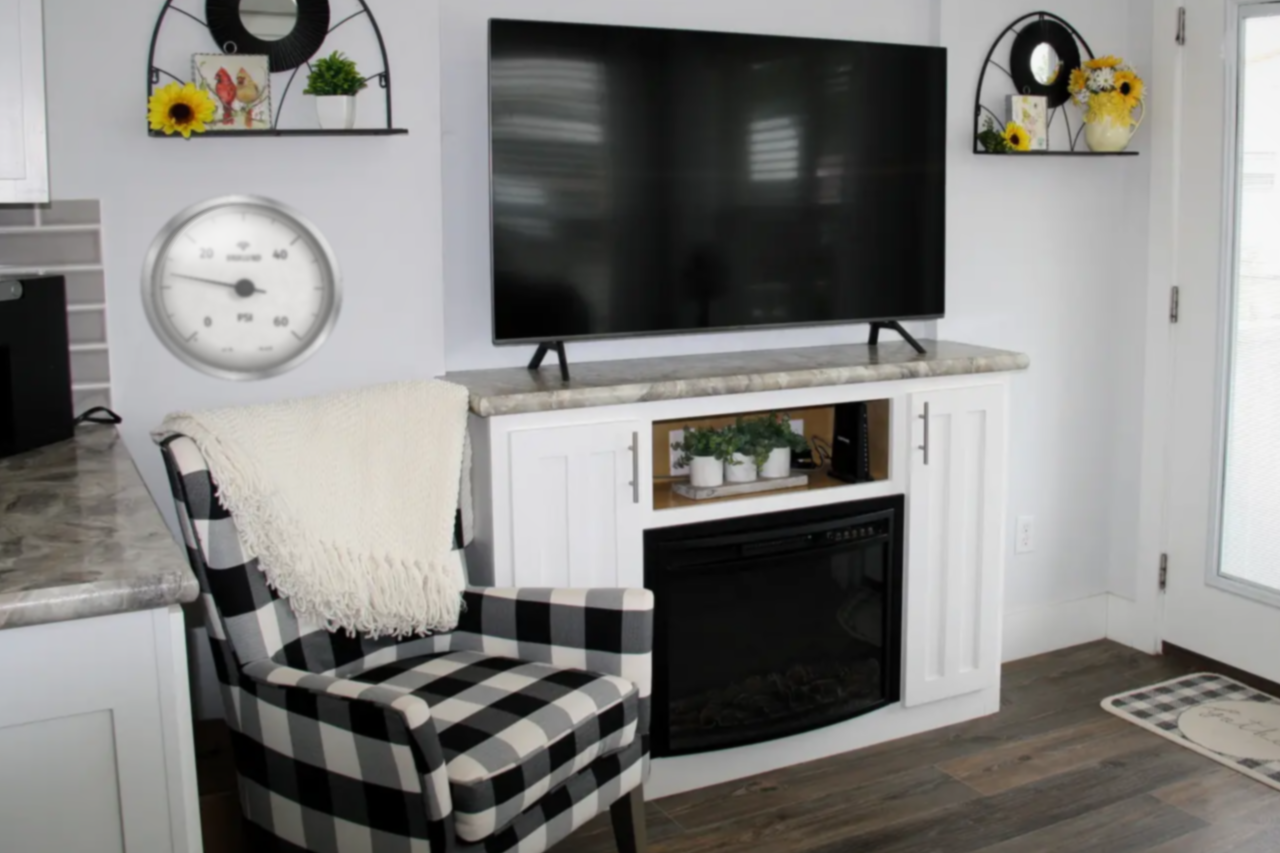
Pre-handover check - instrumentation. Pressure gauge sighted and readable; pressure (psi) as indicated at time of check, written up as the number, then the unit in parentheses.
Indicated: 12.5 (psi)
